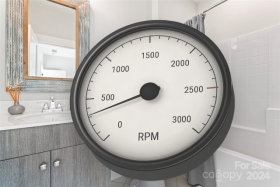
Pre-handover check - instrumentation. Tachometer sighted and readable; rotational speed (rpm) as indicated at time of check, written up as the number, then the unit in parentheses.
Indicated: 300 (rpm)
